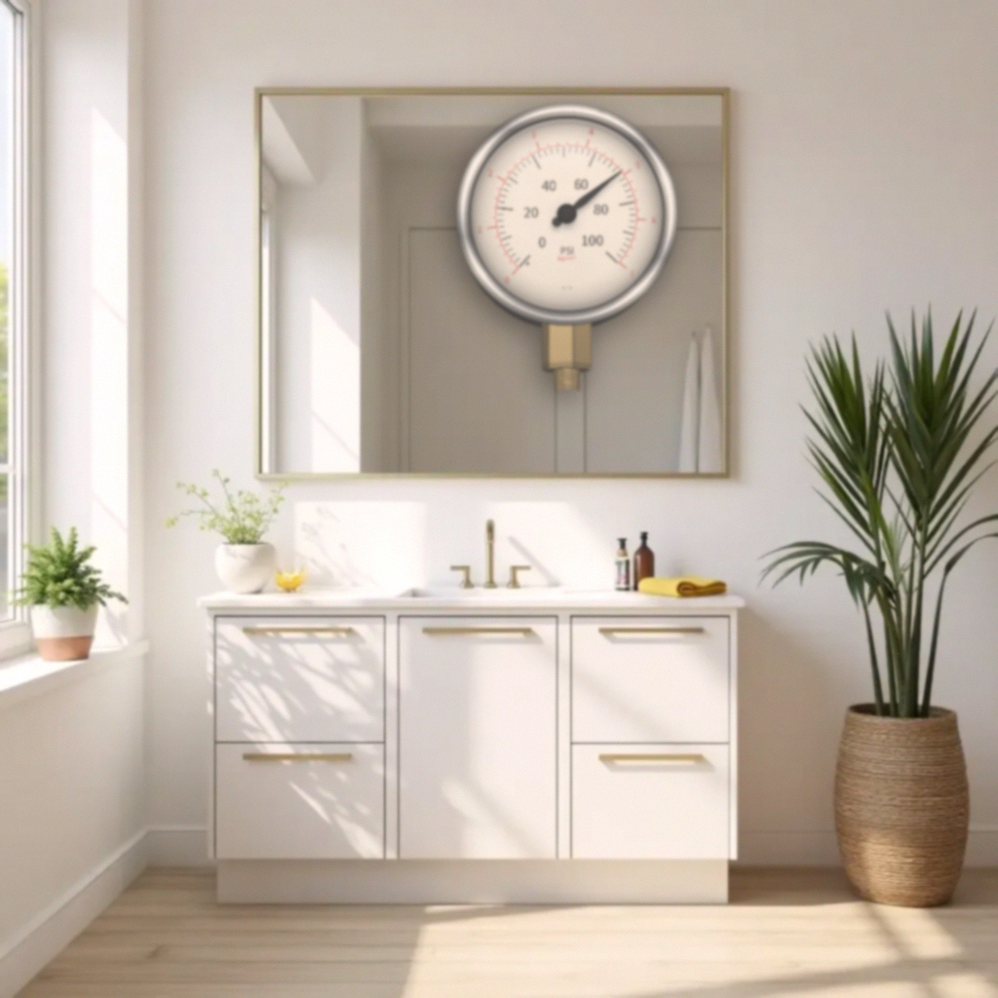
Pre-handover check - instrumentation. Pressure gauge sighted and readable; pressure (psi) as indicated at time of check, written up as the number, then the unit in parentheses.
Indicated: 70 (psi)
